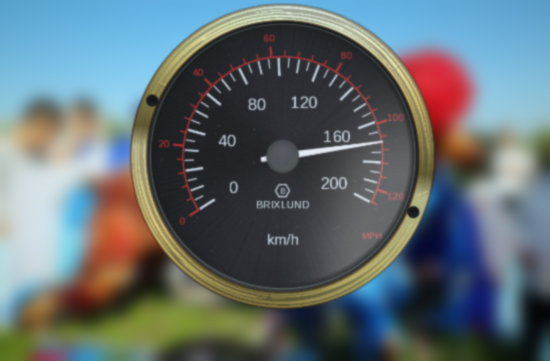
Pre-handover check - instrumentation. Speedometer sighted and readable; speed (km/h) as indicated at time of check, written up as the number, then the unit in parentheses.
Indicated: 170 (km/h)
